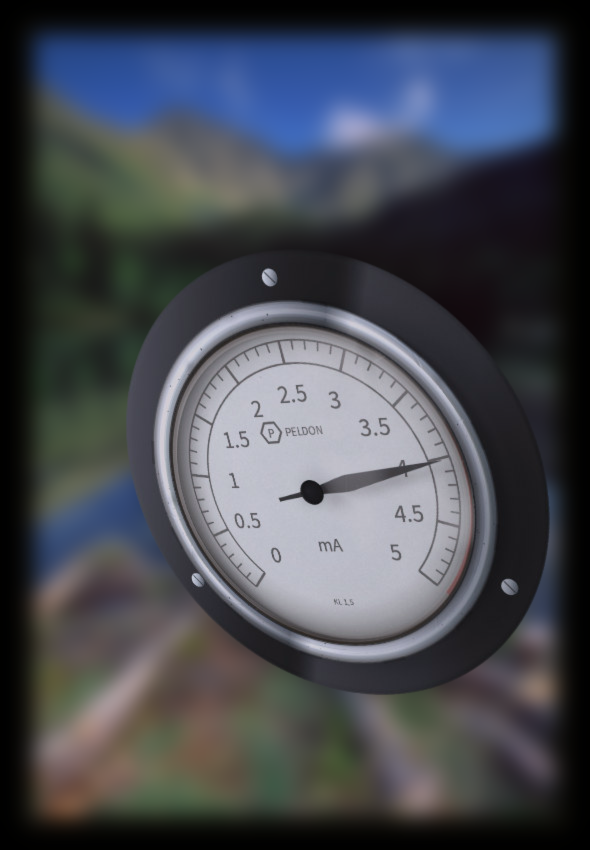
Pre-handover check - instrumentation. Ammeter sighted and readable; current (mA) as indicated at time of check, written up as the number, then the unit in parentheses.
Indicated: 4 (mA)
